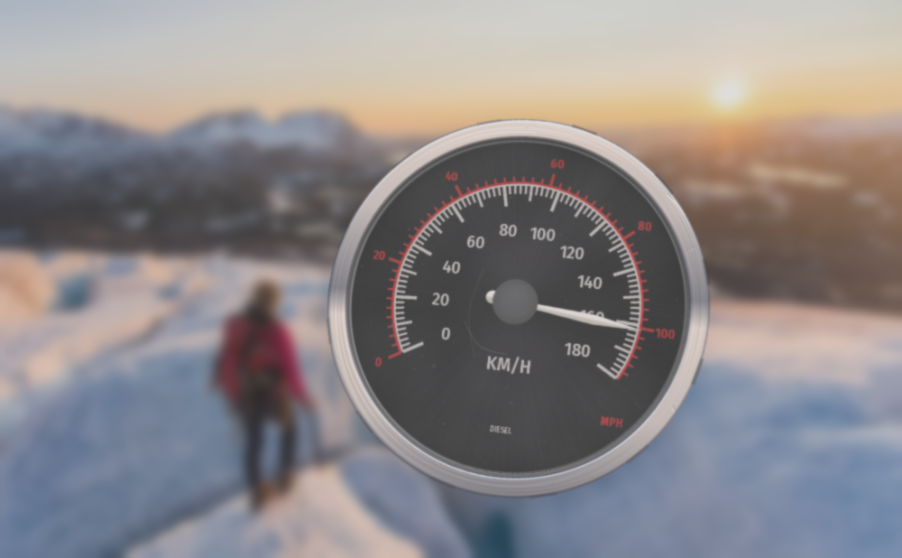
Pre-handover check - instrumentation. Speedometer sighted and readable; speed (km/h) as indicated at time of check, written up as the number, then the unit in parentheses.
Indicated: 162 (km/h)
